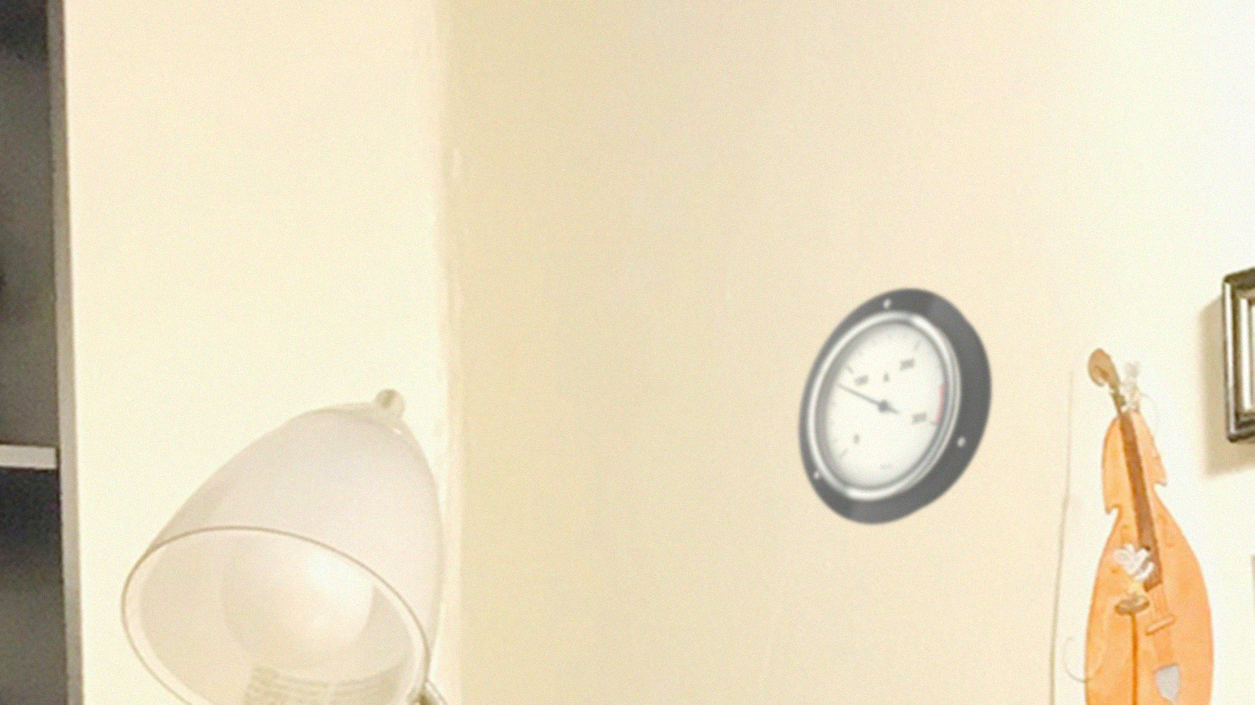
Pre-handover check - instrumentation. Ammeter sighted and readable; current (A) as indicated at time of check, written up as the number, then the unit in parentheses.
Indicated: 80 (A)
